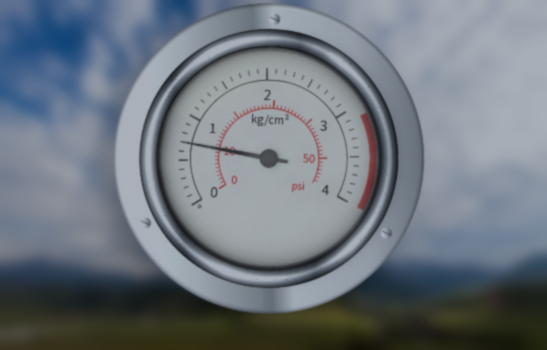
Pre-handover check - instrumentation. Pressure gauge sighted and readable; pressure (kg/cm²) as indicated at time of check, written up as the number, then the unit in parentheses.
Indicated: 0.7 (kg/cm²)
